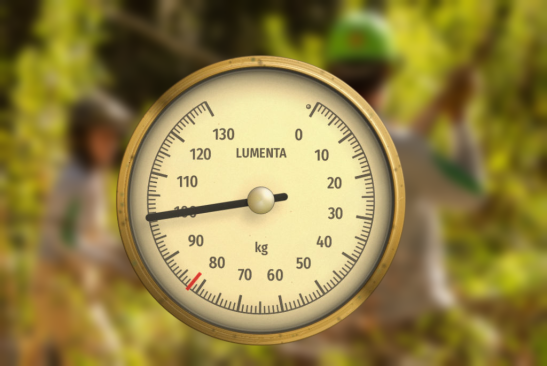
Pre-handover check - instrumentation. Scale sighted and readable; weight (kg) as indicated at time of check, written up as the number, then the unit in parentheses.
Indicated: 100 (kg)
